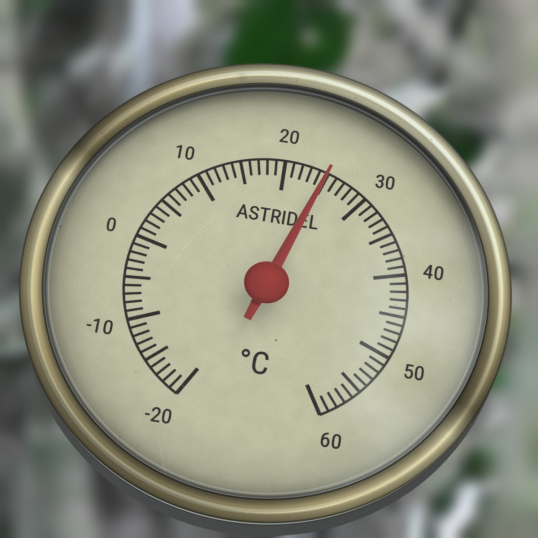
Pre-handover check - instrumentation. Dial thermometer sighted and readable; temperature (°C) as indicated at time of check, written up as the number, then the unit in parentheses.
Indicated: 25 (°C)
